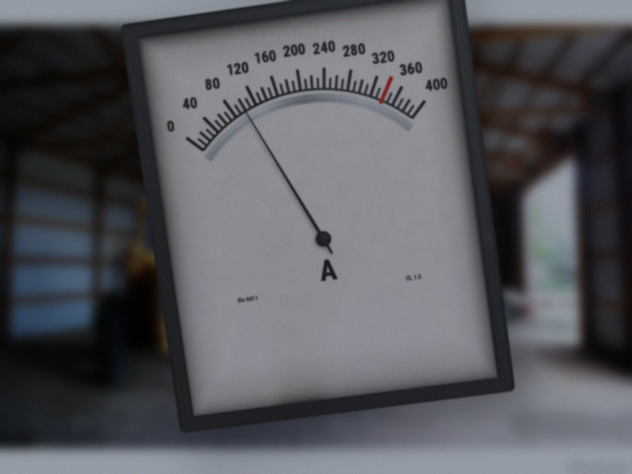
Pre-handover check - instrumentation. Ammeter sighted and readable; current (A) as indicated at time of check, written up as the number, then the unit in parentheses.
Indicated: 100 (A)
